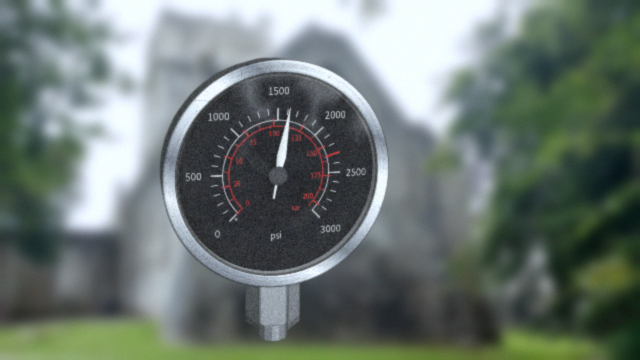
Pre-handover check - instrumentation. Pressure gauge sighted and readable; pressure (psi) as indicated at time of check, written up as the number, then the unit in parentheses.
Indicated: 1600 (psi)
